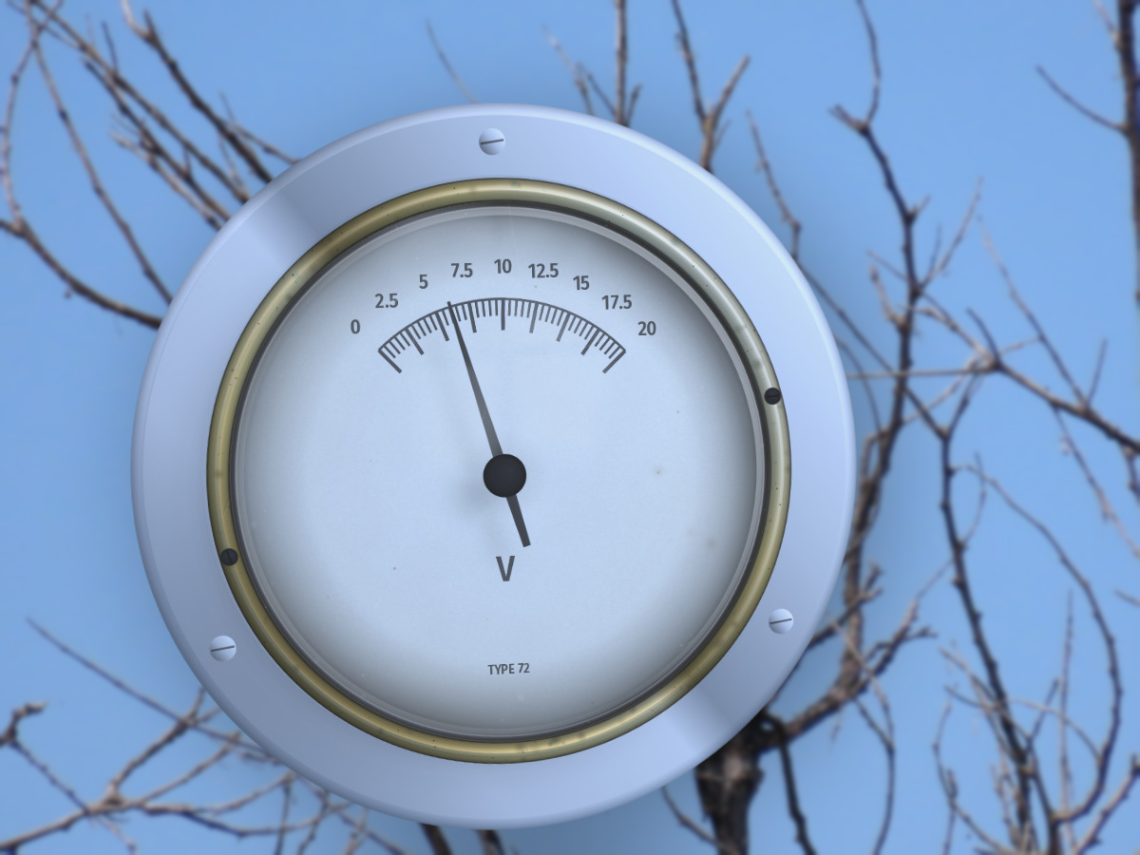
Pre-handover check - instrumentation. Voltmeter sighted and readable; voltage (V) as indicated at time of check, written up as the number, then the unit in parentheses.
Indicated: 6 (V)
